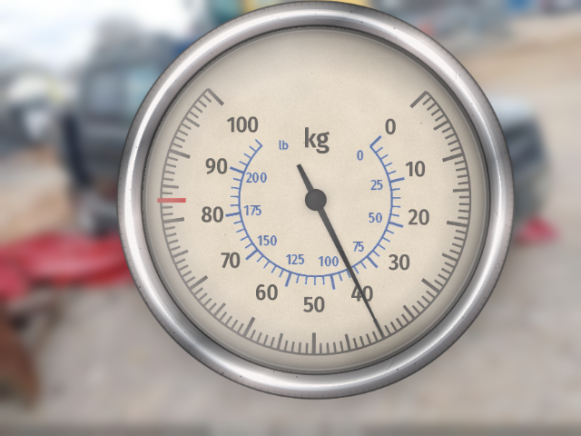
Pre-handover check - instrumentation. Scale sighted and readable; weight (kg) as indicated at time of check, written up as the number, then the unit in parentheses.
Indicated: 40 (kg)
